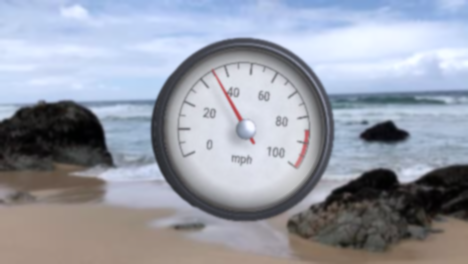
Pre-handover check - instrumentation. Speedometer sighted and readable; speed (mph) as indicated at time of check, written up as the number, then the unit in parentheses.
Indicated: 35 (mph)
